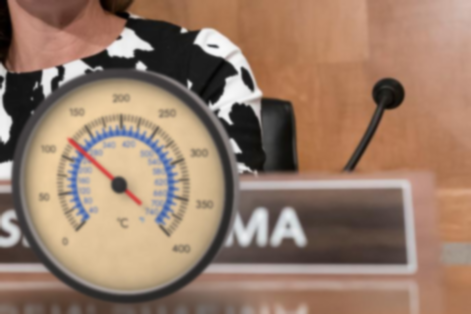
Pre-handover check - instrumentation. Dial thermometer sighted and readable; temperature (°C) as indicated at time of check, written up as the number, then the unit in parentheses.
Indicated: 125 (°C)
